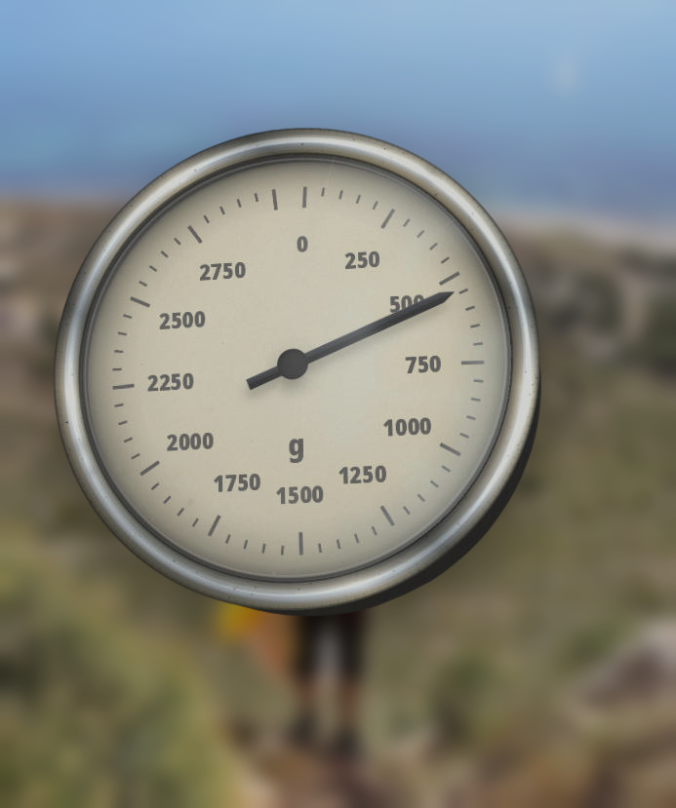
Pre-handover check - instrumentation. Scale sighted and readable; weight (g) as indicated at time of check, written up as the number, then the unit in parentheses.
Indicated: 550 (g)
